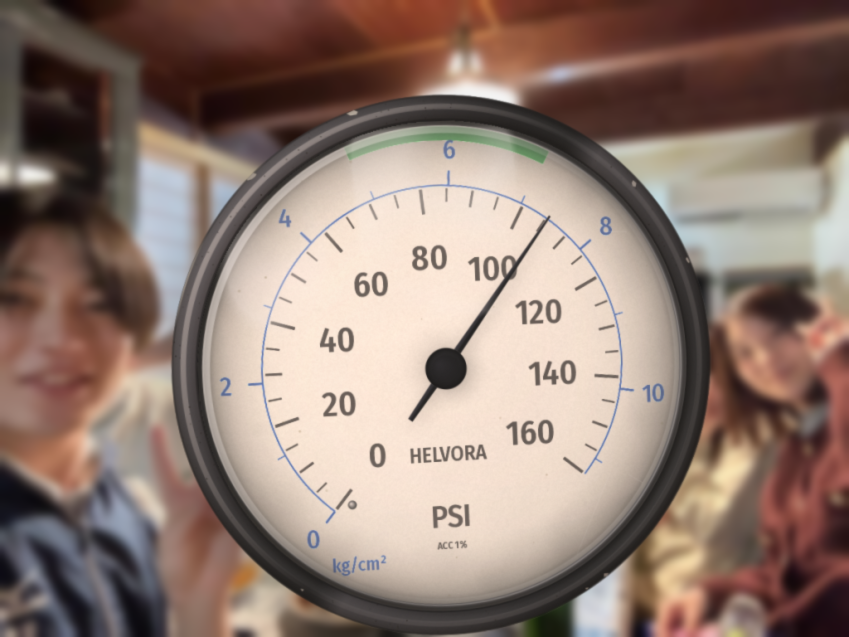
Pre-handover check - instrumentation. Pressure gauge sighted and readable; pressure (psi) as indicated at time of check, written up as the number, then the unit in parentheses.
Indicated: 105 (psi)
